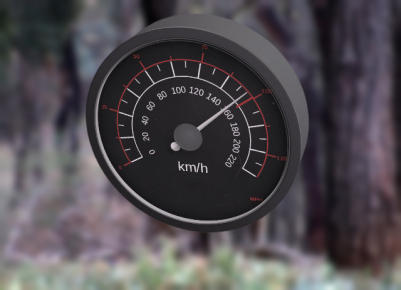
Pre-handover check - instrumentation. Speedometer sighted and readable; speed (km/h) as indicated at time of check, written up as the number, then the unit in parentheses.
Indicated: 155 (km/h)
